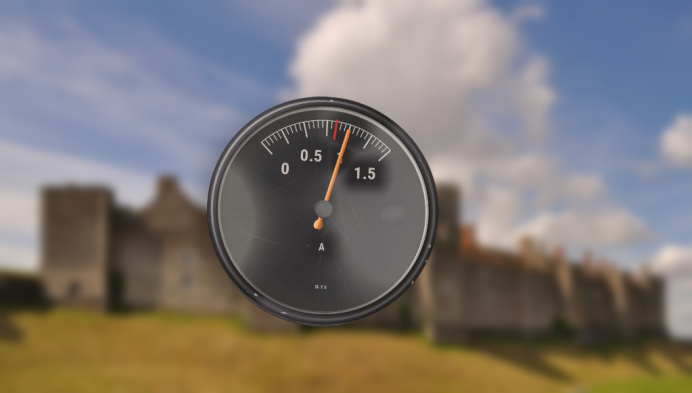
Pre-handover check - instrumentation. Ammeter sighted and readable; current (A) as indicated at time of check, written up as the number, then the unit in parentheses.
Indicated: 1 (A)
